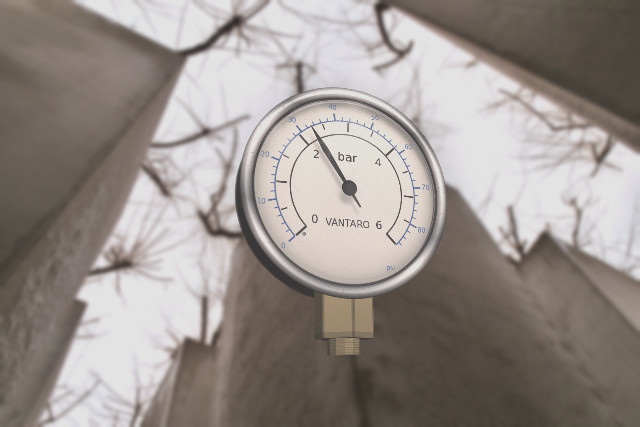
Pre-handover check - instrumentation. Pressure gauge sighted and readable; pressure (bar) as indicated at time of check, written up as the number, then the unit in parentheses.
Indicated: 2.25 (bar)
